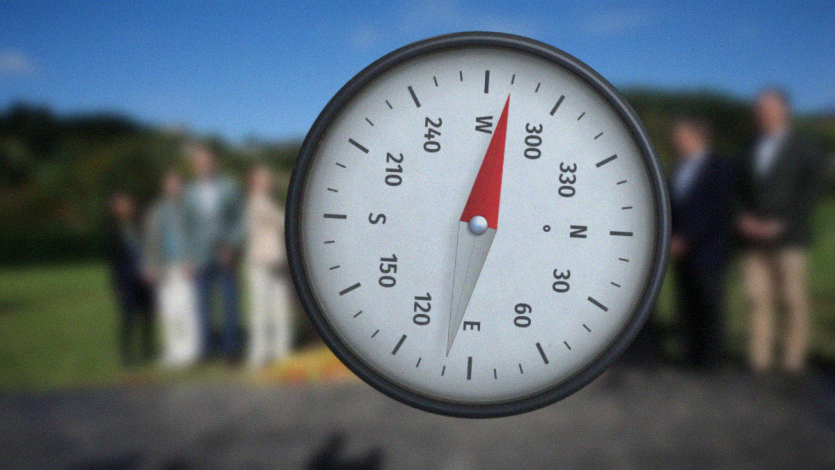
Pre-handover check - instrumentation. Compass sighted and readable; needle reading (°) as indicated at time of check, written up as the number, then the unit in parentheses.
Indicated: 280 (°)
